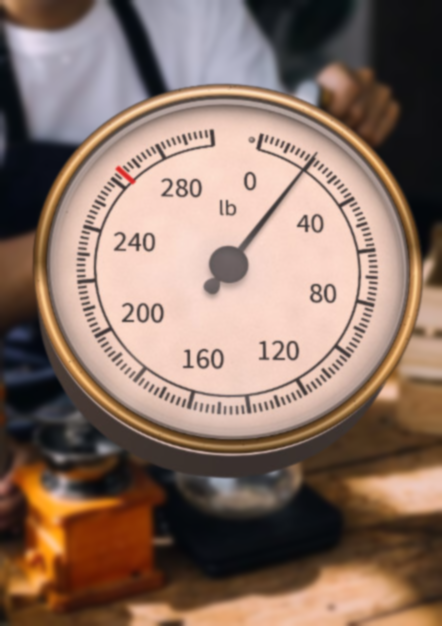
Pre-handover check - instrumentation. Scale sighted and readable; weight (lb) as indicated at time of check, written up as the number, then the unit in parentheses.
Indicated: 20 (lb)
